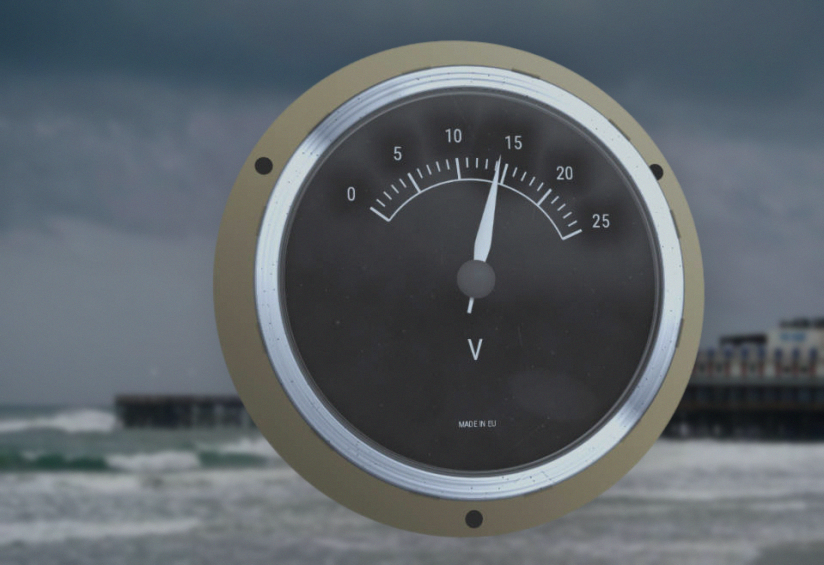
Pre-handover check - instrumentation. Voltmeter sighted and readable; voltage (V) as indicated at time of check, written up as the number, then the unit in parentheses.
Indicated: 14 (V)
